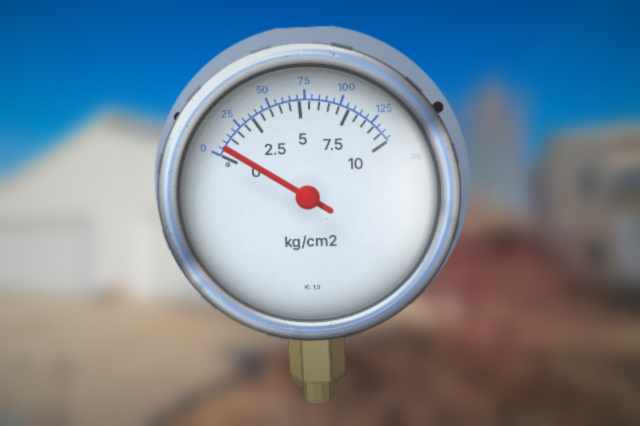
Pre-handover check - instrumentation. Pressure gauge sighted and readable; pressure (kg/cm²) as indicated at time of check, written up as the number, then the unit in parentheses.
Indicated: 0.5 (kg/cm²)
